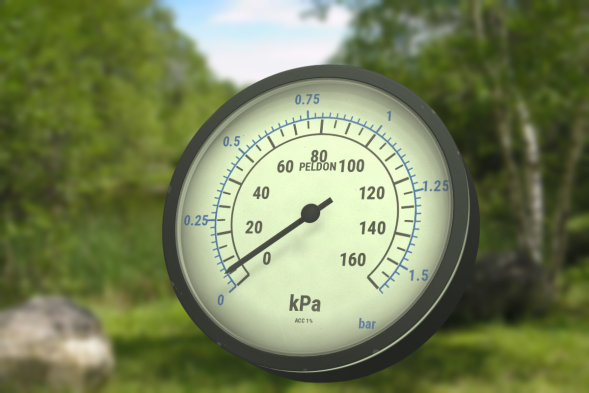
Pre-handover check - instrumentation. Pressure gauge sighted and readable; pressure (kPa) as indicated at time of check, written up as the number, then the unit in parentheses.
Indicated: 5 (kPa)
